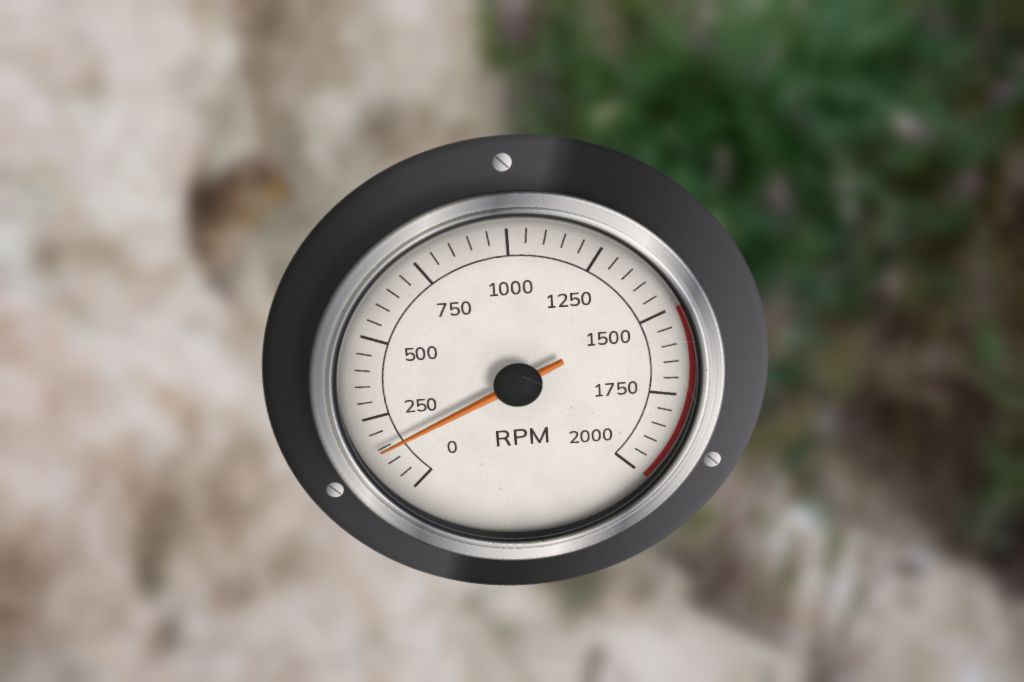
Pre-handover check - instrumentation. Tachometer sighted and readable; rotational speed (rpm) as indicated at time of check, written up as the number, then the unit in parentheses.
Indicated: 150 (rpm)
